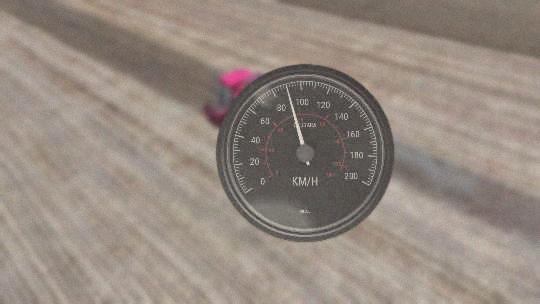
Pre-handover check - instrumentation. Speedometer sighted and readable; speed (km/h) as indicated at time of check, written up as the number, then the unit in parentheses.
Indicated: 90 (km/h)
